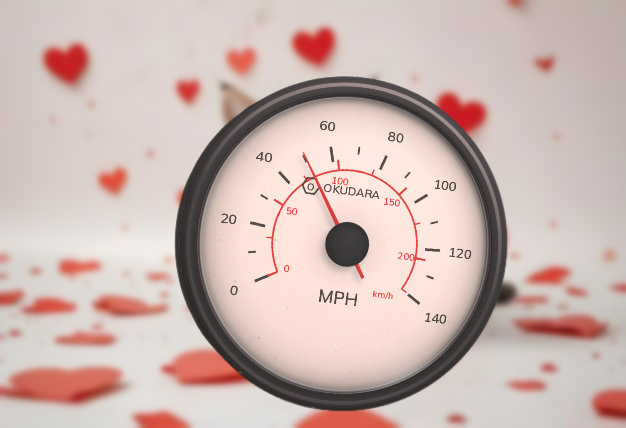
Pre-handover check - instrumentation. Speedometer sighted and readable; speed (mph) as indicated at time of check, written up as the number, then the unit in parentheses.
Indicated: 50 (mph)
